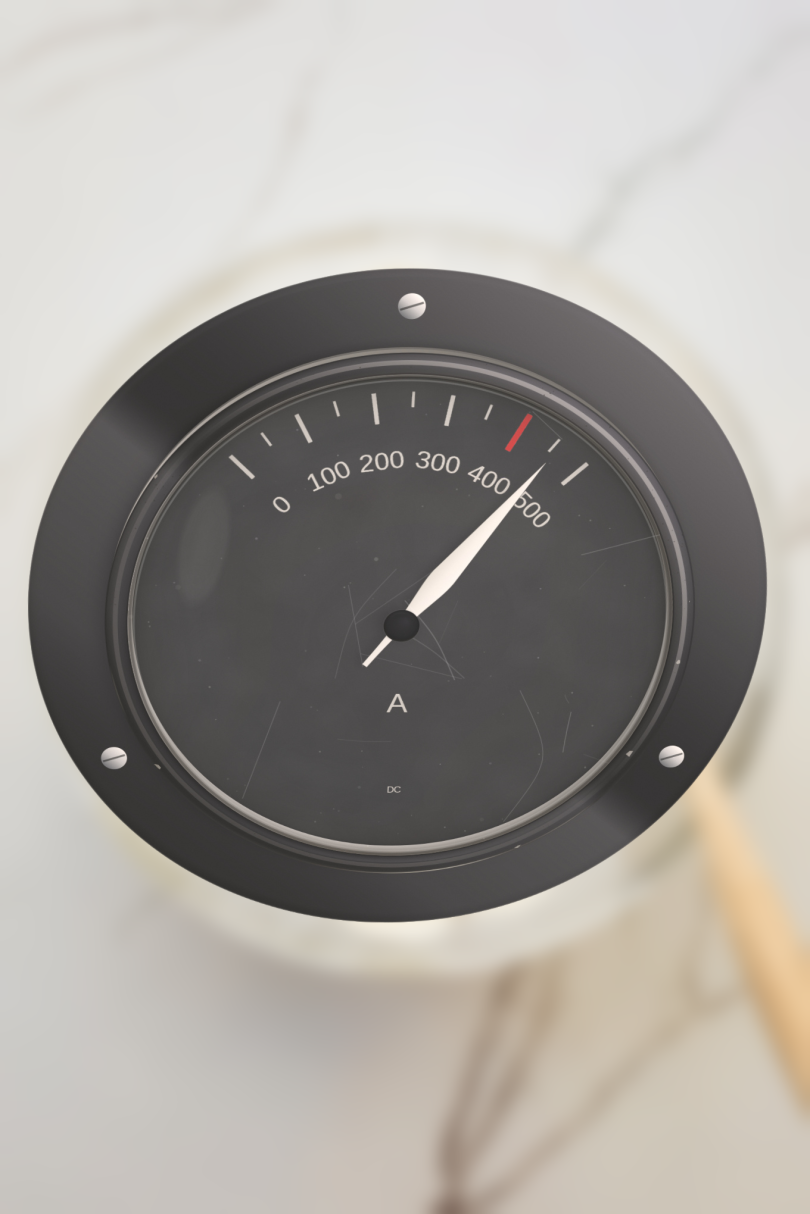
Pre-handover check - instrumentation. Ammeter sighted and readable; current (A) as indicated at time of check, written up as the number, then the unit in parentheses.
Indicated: 450 (A)
